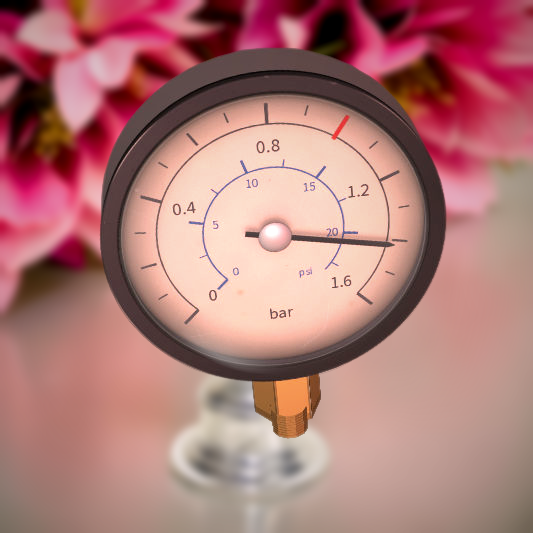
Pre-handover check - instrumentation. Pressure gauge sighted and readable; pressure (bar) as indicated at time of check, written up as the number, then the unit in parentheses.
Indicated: 1.4 (bar)
